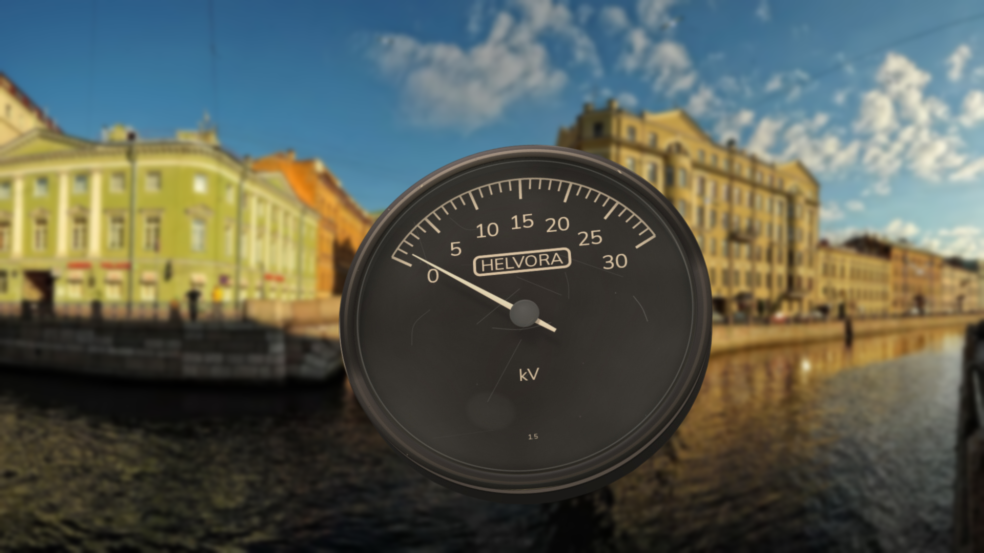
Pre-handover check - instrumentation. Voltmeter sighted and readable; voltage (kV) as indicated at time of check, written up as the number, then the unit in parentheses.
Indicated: 1 (kV)
